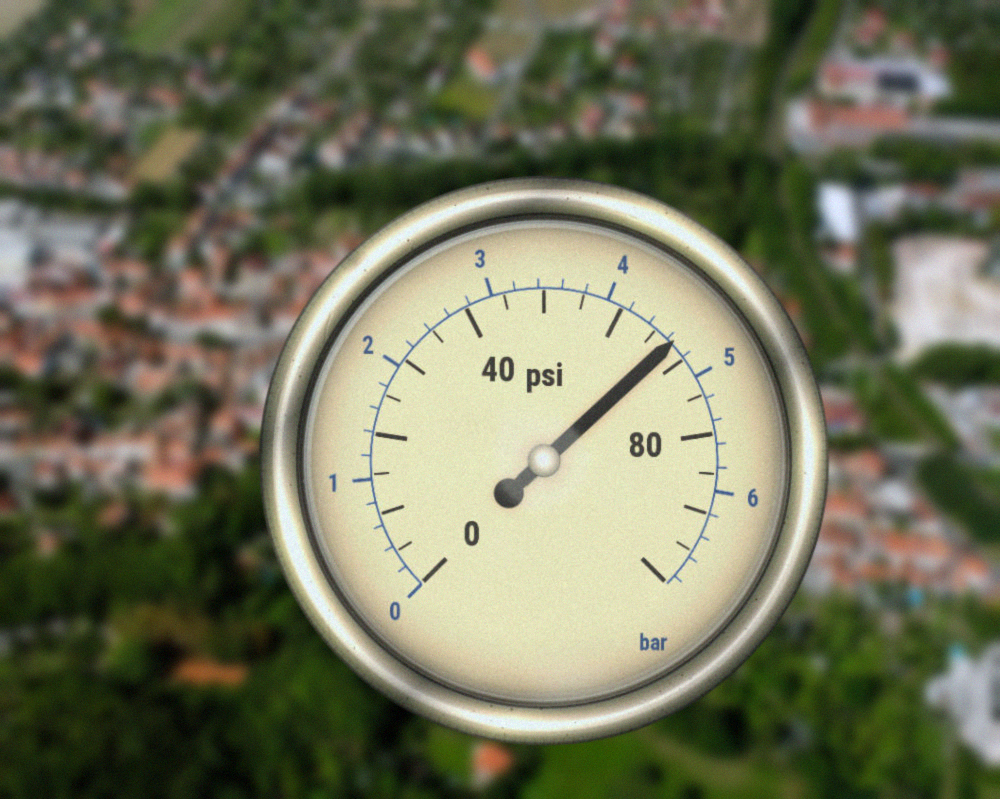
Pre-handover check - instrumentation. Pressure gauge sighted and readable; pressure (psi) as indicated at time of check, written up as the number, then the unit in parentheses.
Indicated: 67.5 (psi)
